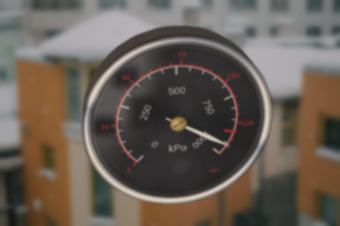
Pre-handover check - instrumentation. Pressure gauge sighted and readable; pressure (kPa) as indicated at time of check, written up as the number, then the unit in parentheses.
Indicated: 950 (kPa)
